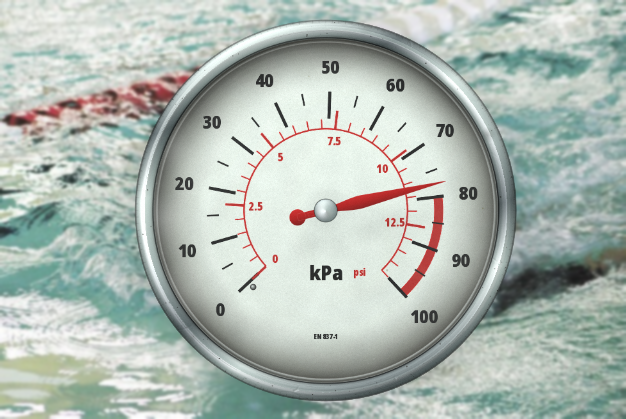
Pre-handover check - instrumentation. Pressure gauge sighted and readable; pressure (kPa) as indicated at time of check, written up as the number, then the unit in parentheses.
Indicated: 77.5 (kPa)
